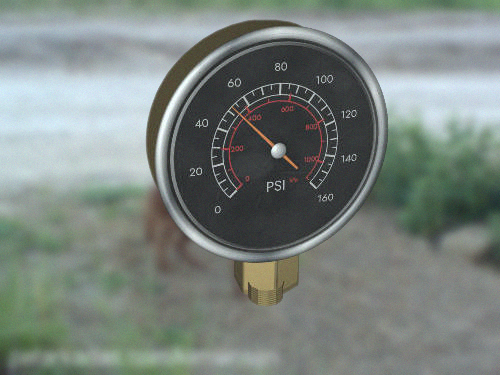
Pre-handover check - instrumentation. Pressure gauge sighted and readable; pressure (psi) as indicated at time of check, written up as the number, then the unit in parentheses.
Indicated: 52.5 (psi)
